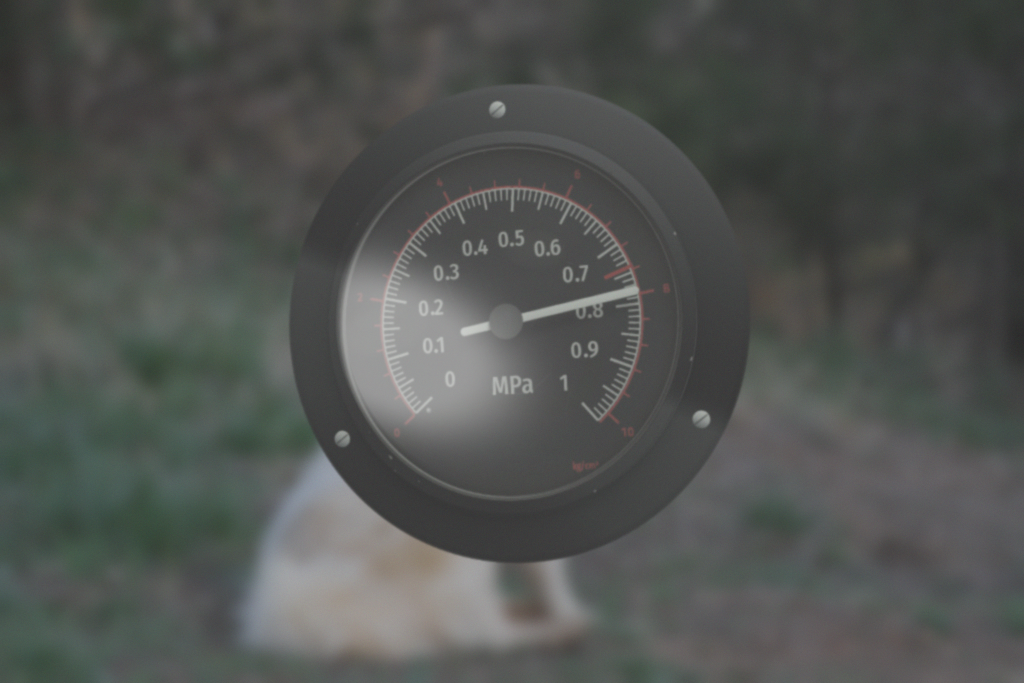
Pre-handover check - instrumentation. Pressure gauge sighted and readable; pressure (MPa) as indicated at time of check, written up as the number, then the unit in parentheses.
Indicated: 0.78 (MPa)
